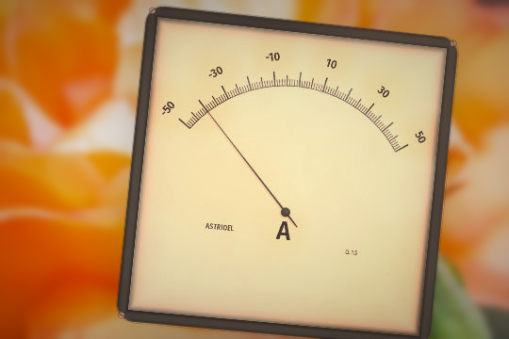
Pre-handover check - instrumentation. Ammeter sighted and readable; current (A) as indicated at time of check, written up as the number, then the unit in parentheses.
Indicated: -40 (A)
